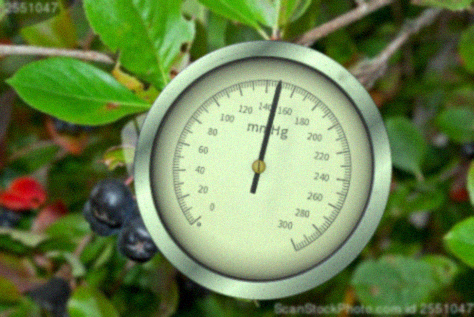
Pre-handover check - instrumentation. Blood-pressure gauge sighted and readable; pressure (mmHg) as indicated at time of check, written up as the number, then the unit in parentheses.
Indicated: 150 (mmHg)
